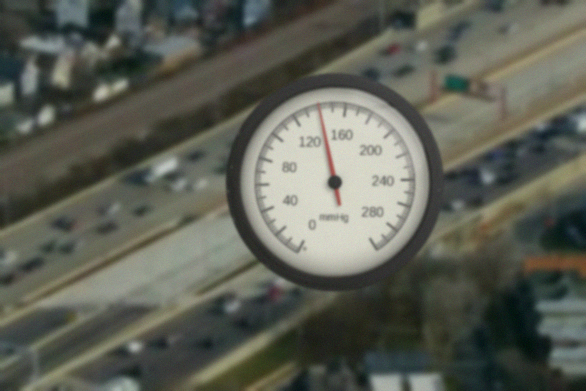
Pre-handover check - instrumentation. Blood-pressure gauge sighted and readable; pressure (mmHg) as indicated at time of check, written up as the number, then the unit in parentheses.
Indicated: 140 (mmHg)
